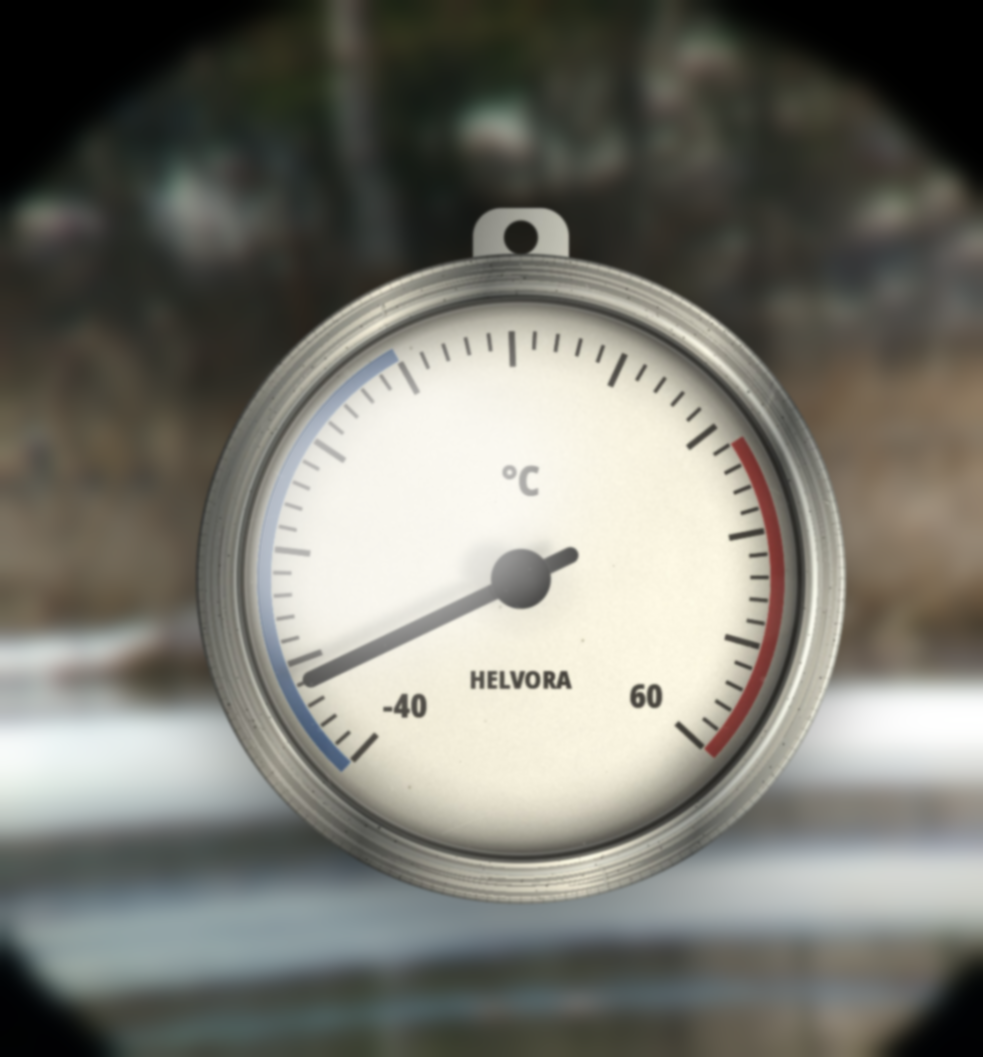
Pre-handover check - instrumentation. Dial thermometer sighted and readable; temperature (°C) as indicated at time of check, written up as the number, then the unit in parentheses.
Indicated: -32 (°C)
